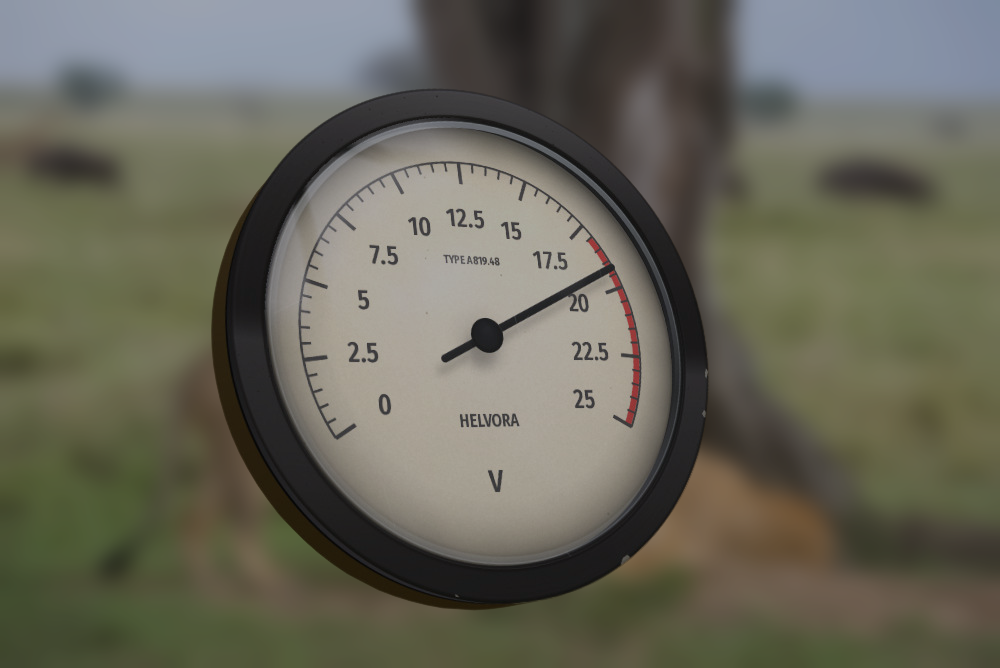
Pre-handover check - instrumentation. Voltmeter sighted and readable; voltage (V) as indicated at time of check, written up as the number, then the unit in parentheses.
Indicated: 19.25 (V)
